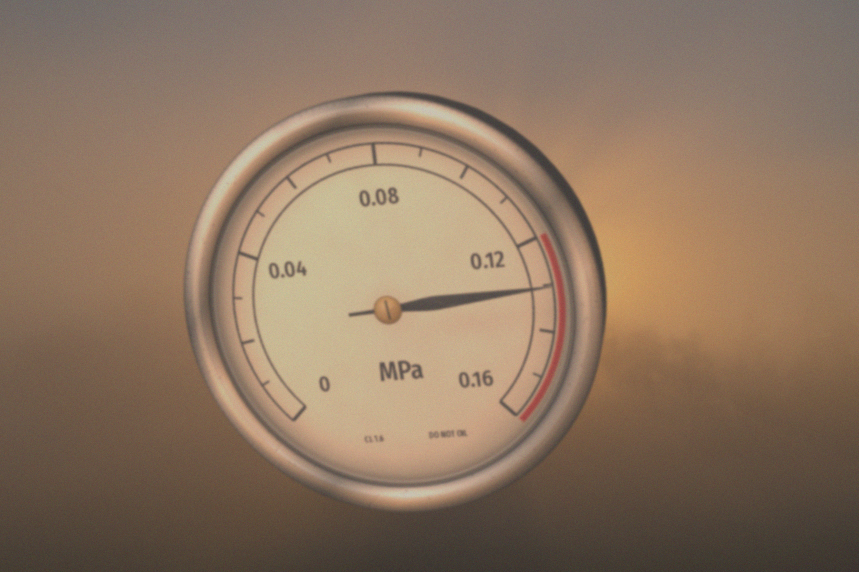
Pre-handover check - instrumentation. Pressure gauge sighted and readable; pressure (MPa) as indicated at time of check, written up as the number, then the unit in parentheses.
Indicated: 0.13 (MPa)
